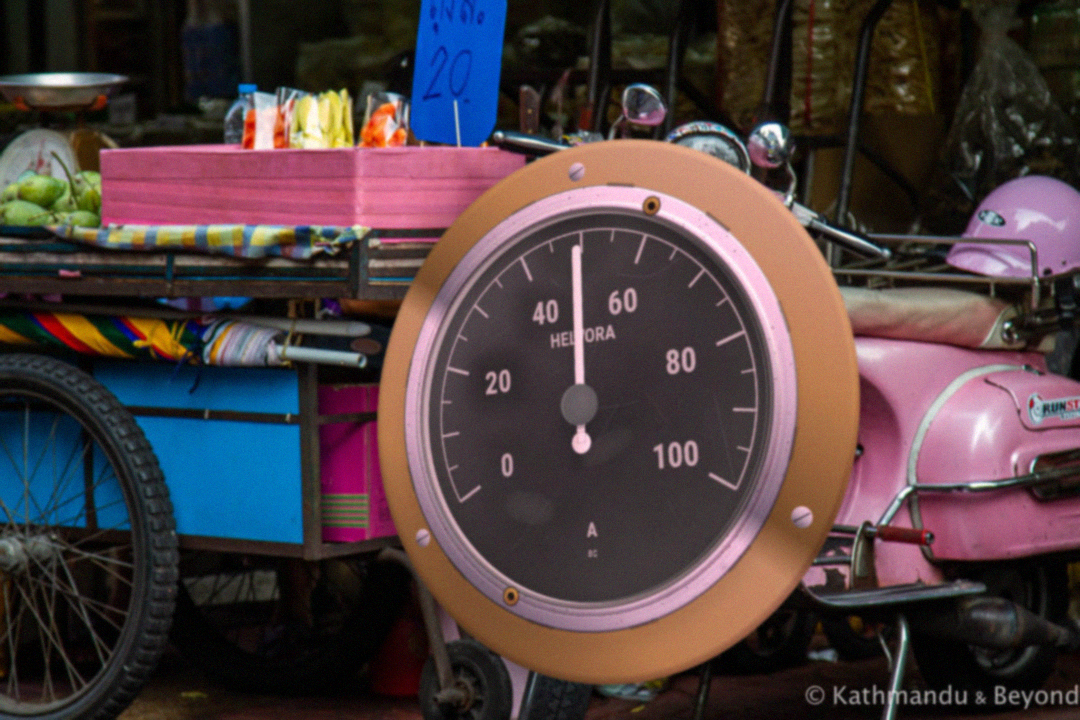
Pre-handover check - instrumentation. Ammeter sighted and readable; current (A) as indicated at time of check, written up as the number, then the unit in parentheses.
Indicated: 50 (A)
